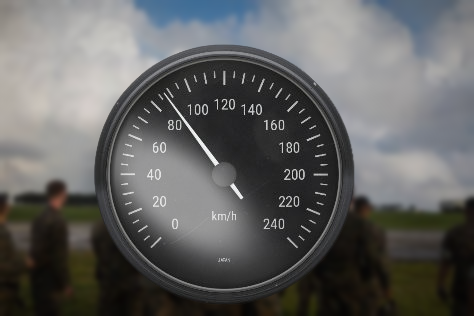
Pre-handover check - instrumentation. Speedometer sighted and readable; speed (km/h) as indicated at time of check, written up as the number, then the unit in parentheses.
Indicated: 87.5 (km/h)
